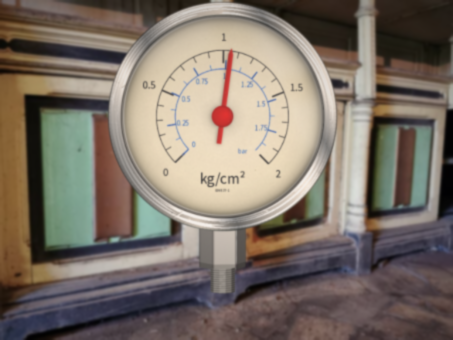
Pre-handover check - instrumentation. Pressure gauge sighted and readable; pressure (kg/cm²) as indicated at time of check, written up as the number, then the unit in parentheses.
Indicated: 1.05 (kg/cm²)
